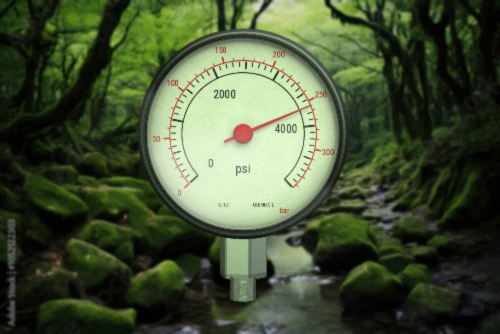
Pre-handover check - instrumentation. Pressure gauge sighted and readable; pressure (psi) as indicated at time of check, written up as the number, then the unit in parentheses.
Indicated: 3700 (psi)
